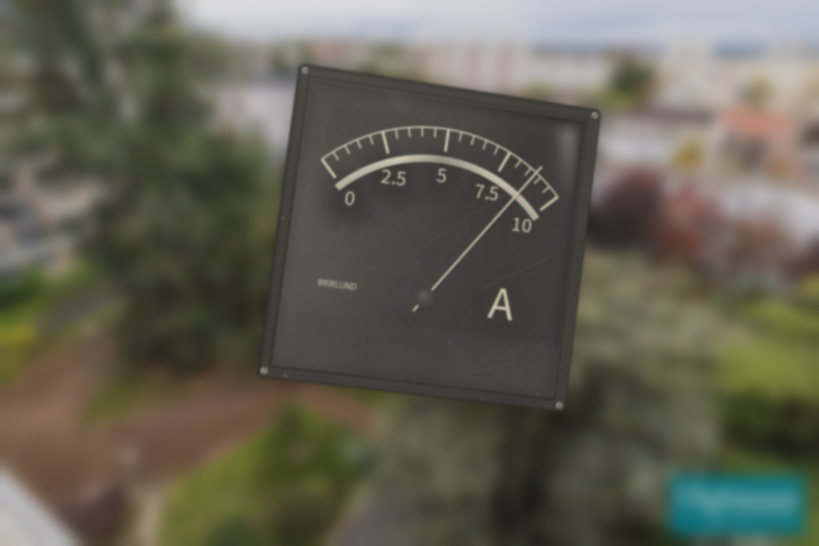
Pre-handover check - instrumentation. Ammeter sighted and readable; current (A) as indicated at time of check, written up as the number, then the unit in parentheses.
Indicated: 8.75 (A)
